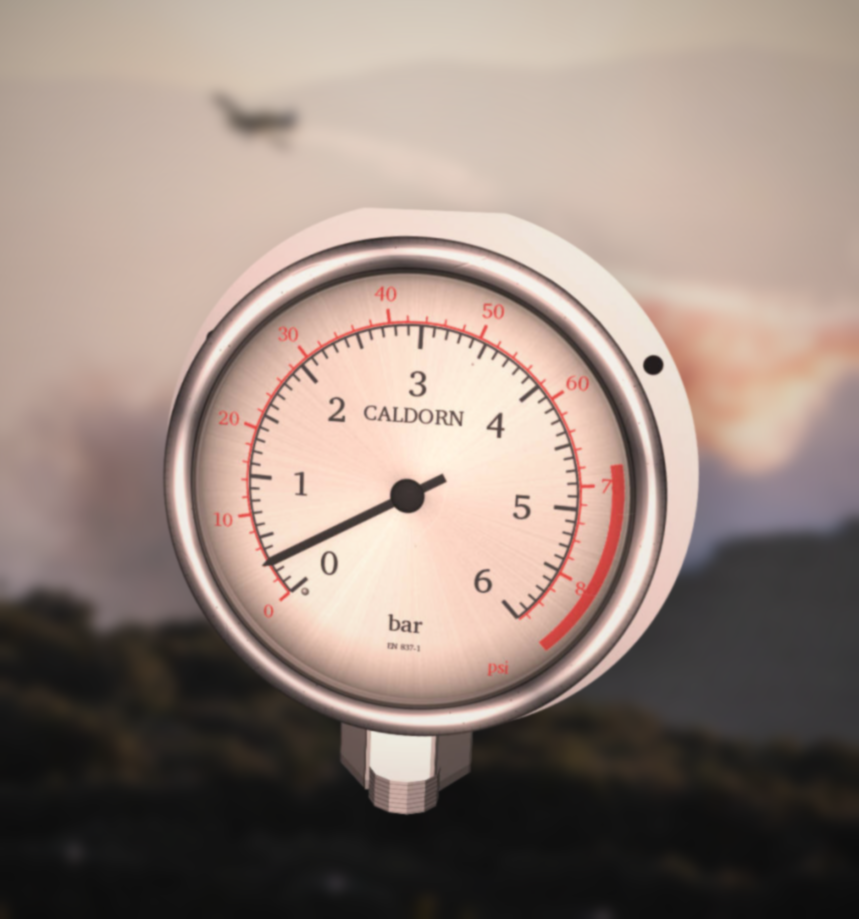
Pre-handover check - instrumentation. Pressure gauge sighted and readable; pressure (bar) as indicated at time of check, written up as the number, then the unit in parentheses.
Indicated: 0.3 (bar)
